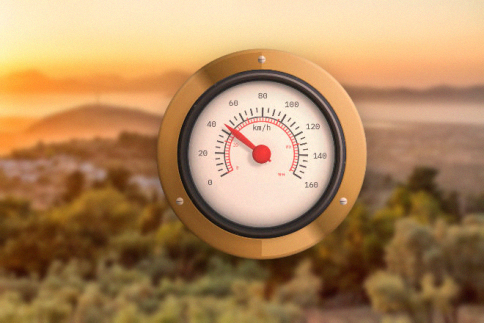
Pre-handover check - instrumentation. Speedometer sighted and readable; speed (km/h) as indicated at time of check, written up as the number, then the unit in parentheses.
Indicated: 45 (km/h)
